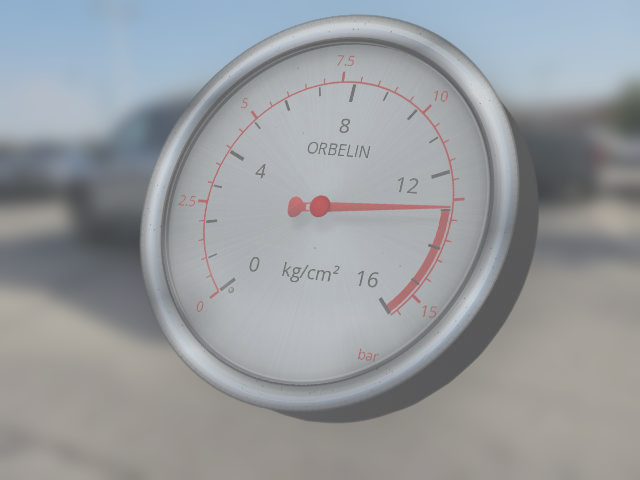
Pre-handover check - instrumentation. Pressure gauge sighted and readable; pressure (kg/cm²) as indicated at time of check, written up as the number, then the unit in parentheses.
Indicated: 13 (kg/cm²)
